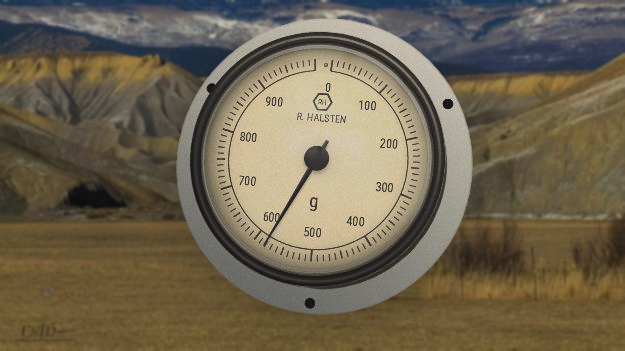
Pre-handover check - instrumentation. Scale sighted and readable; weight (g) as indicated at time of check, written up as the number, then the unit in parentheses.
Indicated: 580 (g)
